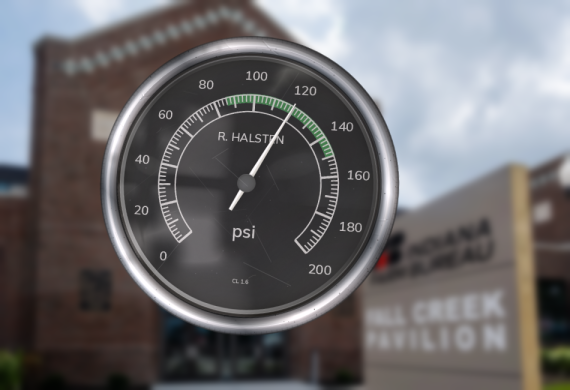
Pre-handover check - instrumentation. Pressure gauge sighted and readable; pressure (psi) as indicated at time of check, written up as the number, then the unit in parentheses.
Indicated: 120 (psi)
